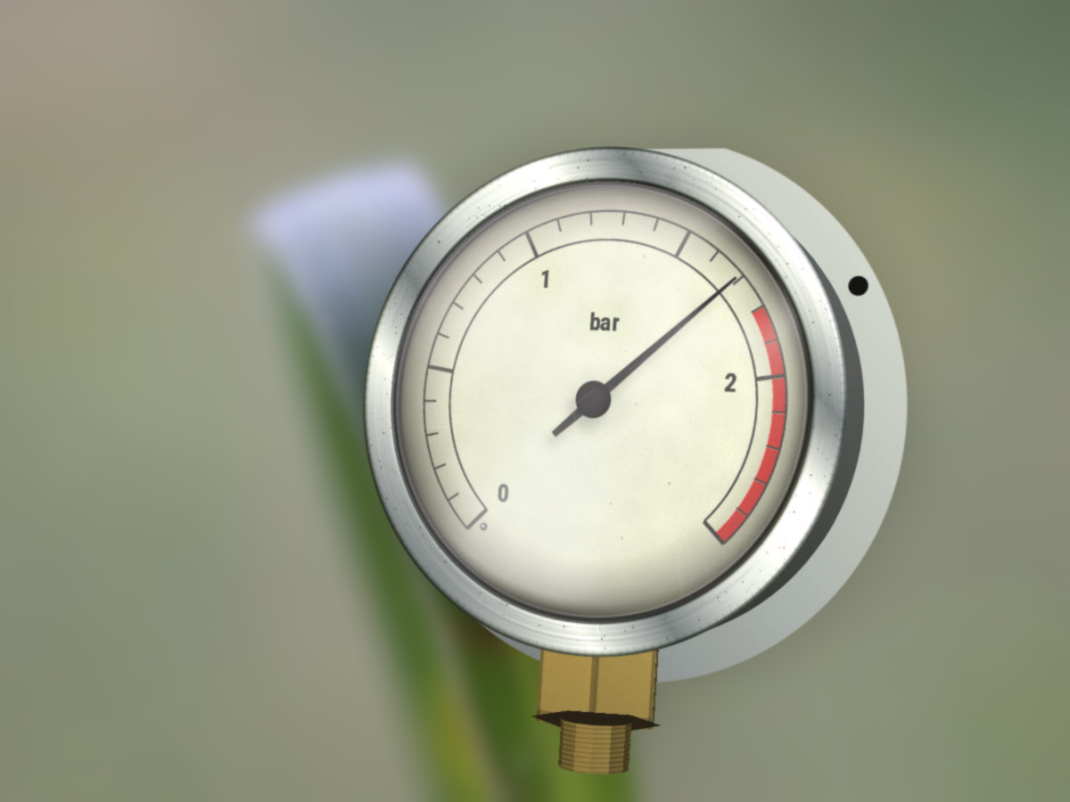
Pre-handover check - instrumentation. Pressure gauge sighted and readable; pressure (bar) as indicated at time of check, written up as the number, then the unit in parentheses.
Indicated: 1.7 (bar)
